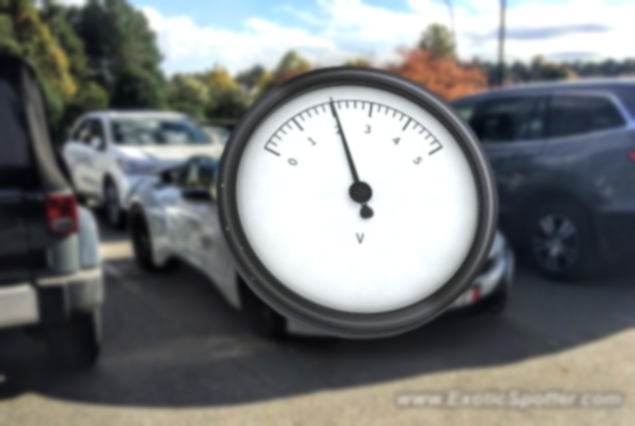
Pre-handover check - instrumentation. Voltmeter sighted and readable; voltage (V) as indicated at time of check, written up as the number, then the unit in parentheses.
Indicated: 2 (V)
